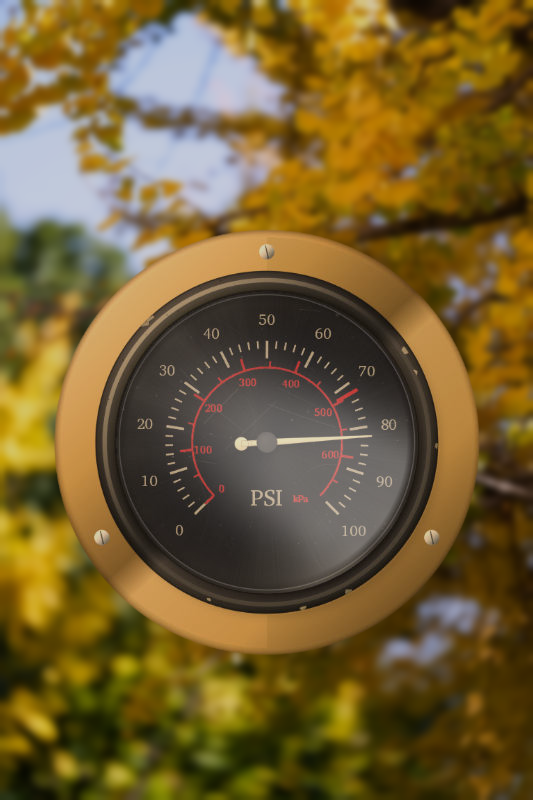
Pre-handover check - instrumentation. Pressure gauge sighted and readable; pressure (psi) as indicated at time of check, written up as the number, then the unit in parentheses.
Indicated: 82 (psi)
